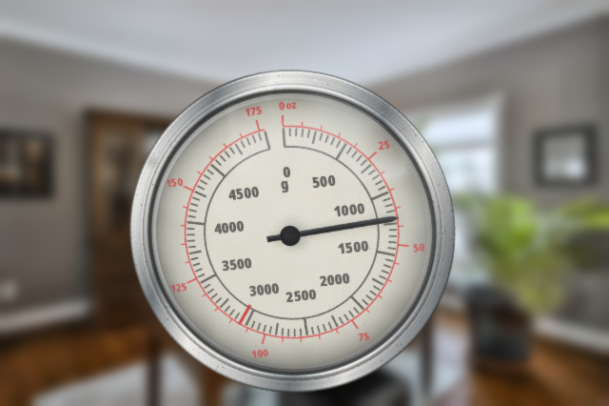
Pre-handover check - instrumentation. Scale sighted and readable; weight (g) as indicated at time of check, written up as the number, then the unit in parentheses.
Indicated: 1200 (g)
